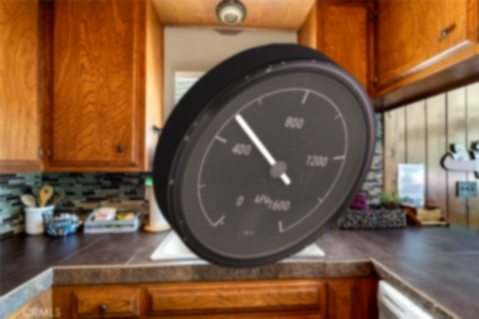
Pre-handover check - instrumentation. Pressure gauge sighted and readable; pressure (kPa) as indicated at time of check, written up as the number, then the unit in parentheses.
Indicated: 500 (kPa)
